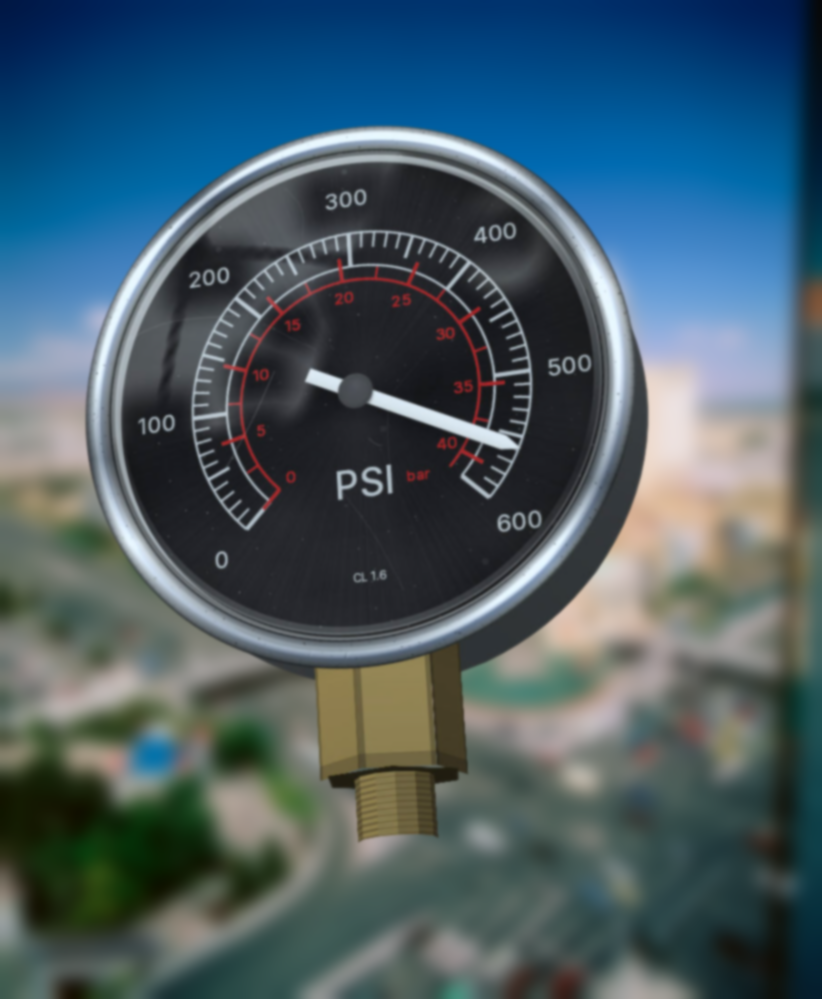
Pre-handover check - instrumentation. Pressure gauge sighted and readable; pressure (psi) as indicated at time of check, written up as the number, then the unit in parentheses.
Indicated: 560 (psi)
